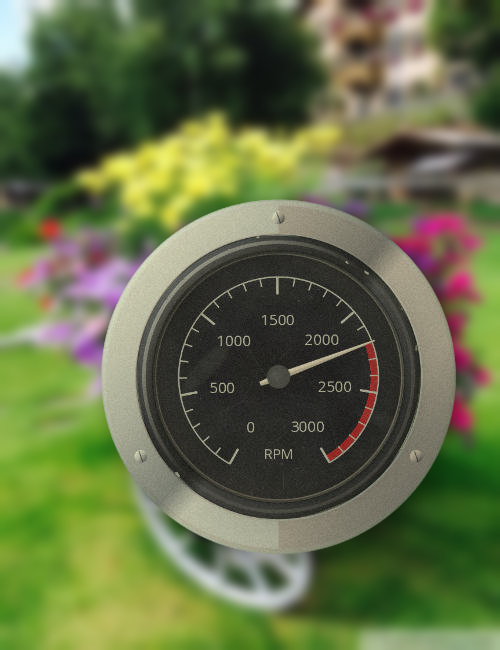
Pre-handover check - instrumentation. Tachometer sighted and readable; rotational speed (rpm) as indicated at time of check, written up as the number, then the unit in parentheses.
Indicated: 2200 (rpm)
